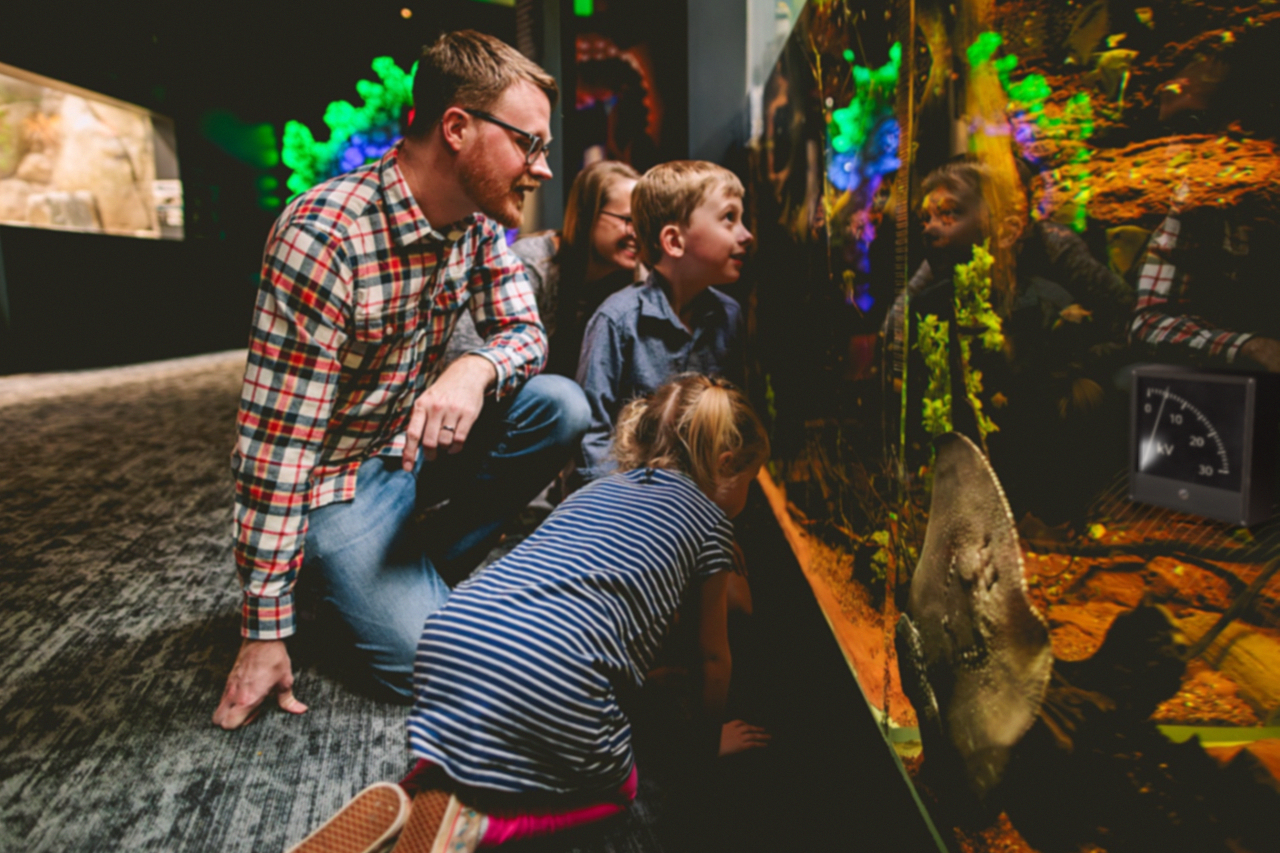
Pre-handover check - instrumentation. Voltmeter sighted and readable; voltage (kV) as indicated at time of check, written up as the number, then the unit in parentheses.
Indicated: 5 (kV)
